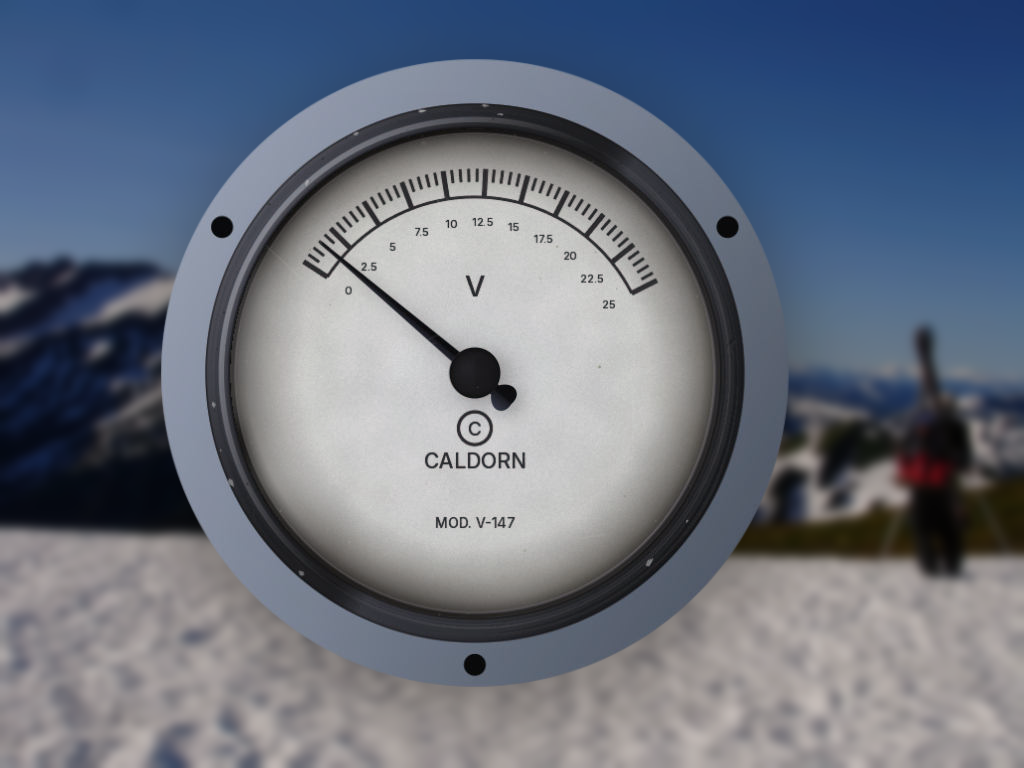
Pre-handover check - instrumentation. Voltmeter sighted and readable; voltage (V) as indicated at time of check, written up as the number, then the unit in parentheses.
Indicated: 1.5 (V)
